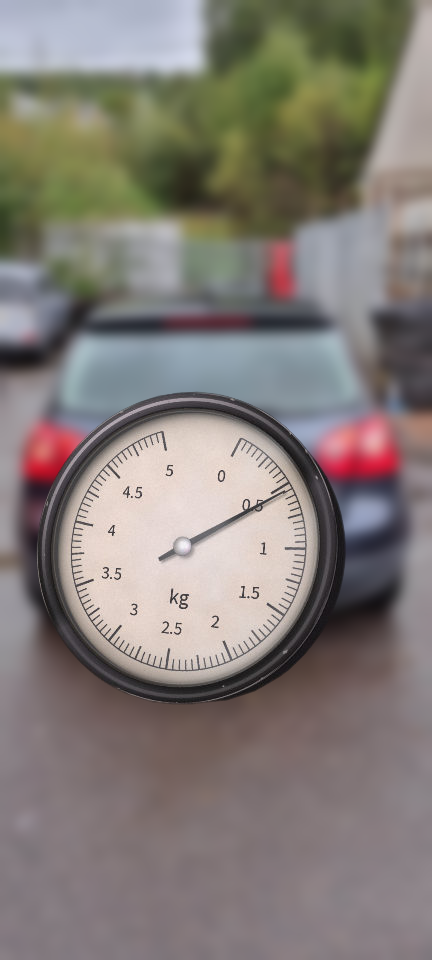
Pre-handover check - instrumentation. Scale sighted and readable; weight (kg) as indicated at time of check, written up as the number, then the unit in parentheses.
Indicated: 0.55 (kg)
